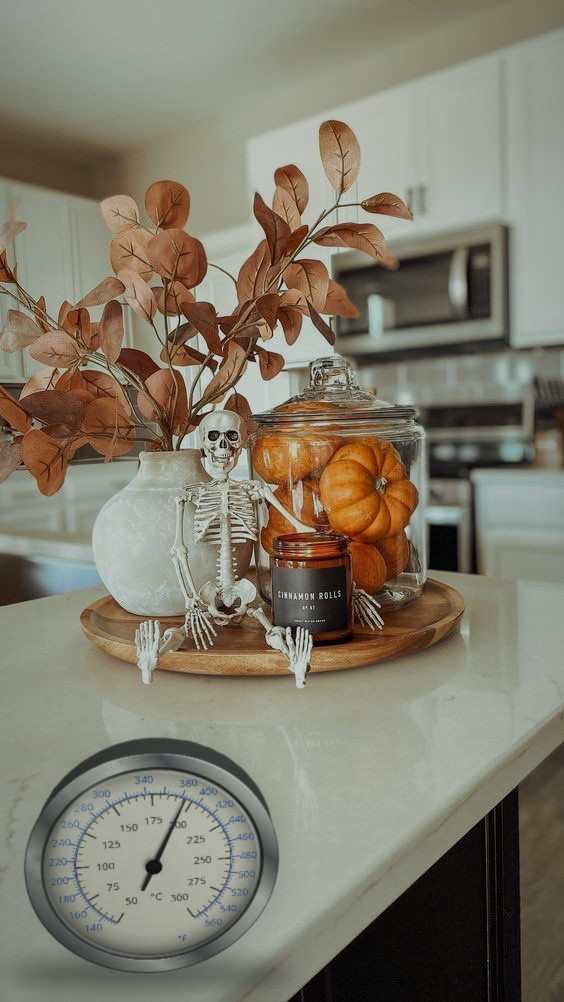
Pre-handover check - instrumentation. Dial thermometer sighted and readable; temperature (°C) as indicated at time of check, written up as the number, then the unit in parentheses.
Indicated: 195 (°C)
